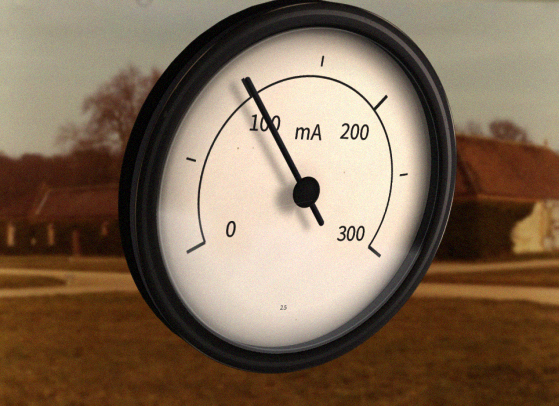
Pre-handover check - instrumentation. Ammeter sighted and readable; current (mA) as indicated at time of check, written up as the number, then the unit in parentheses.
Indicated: 100 (mA)
